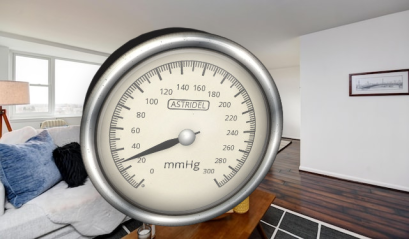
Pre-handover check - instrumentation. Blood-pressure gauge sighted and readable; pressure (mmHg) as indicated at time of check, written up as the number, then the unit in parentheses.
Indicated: 30 (mmHg)
